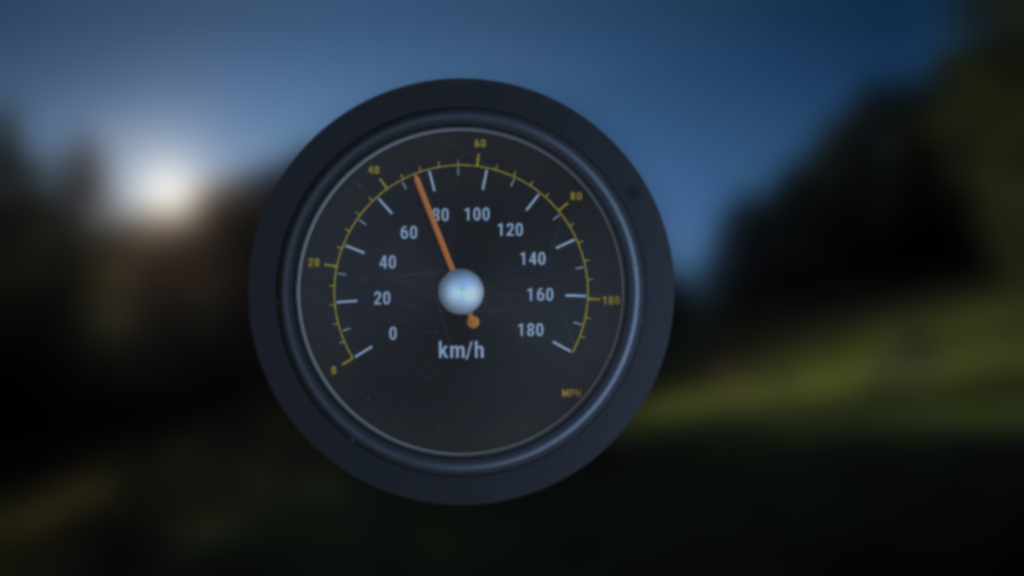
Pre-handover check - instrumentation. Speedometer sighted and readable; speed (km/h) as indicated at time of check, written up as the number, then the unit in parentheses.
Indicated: 75 (km/h)
